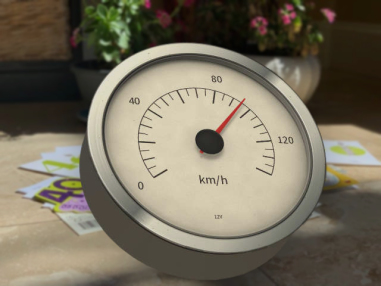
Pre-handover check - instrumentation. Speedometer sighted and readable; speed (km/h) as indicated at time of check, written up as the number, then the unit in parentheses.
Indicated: 95 (km/h)
